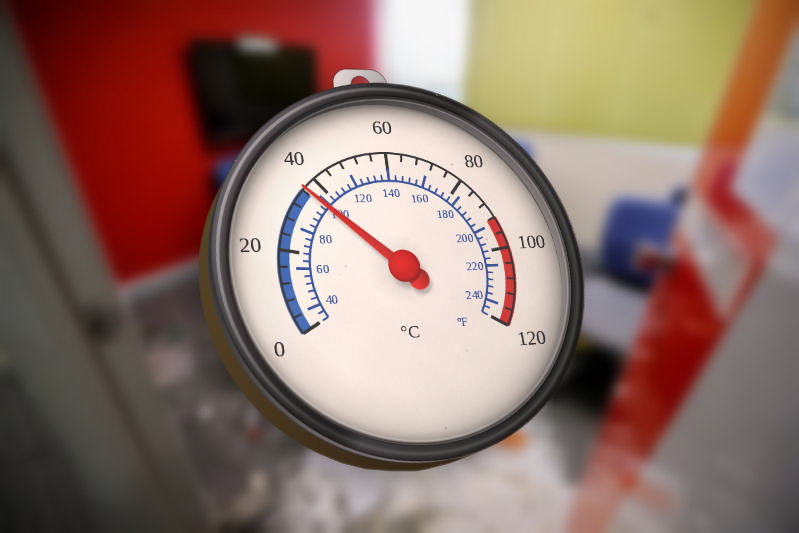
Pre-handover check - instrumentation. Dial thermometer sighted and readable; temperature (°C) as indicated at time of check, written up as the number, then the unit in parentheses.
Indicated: 36 (°C)
